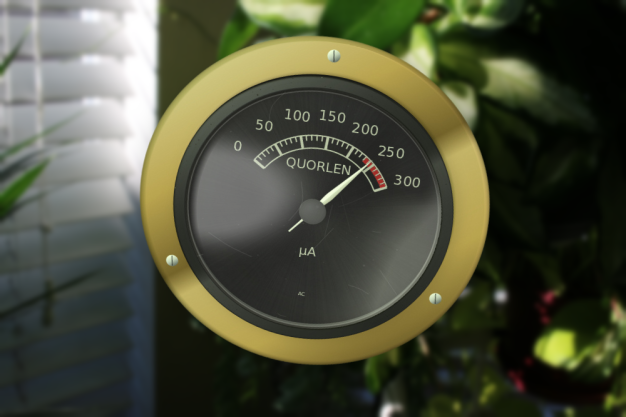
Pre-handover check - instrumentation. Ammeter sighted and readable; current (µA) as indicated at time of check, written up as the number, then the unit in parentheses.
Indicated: 240 (µA)
